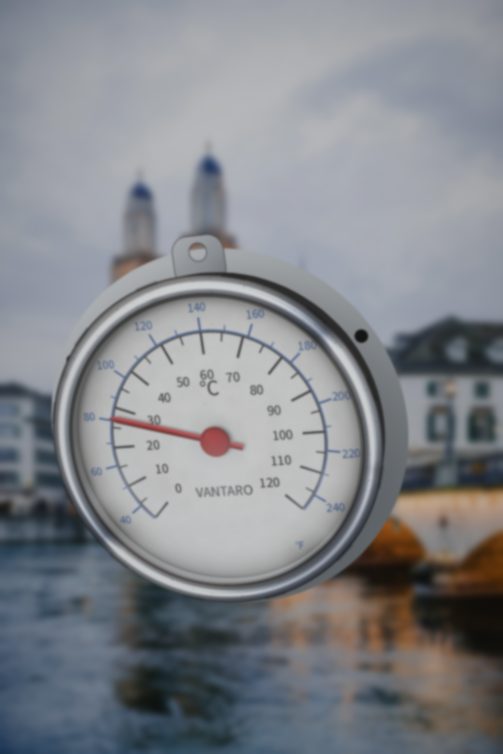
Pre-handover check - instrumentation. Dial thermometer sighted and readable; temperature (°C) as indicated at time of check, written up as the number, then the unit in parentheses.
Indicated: 27.5 (°C)
